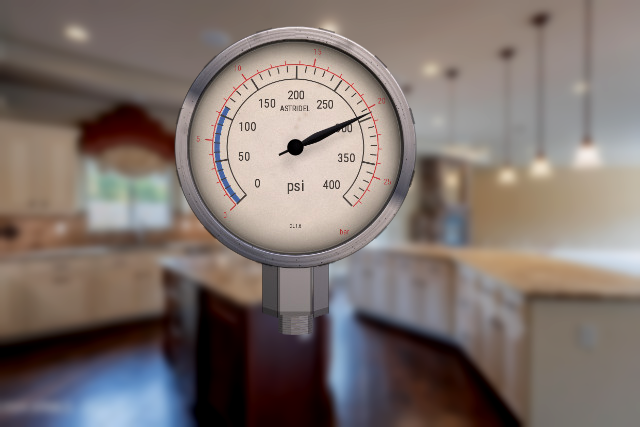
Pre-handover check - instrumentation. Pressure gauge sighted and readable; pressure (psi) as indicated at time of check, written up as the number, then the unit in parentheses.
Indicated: 295 (psi)
